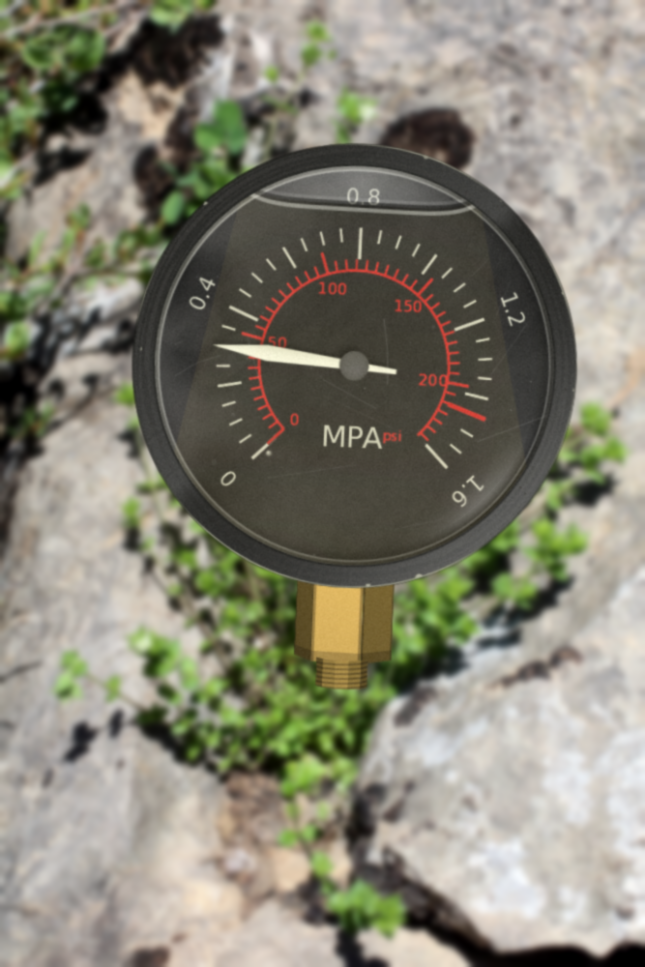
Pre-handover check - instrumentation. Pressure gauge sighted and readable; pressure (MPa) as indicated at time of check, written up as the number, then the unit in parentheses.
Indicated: 0.3 (MPa)
